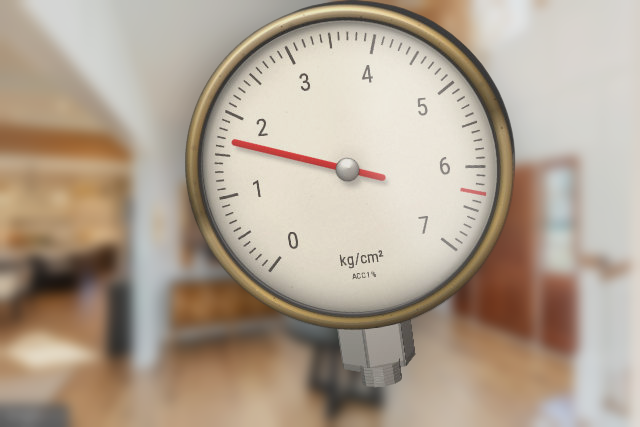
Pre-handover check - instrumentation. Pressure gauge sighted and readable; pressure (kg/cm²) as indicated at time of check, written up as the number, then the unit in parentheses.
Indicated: 1.7 (kg/cm²)
